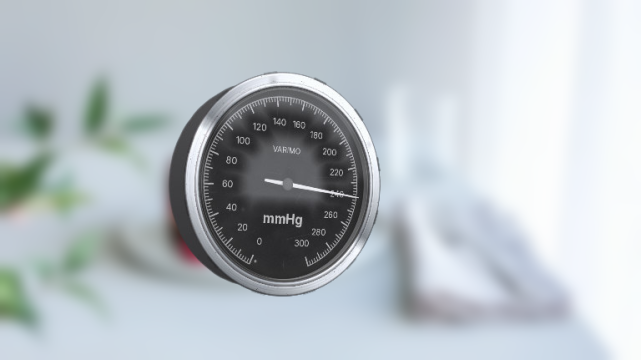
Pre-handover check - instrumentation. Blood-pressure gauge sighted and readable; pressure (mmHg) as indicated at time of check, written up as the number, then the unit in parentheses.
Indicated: 240 (mmHg)
